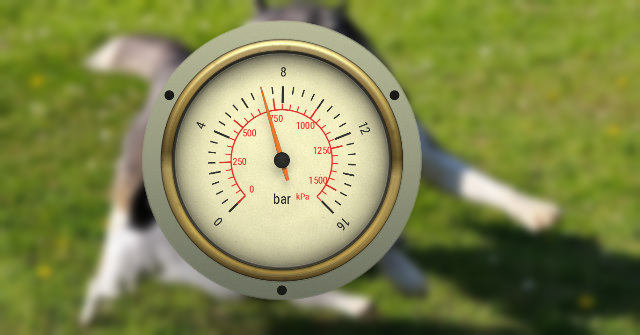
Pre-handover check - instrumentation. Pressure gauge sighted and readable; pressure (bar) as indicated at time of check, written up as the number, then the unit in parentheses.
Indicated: 7 (bar)
